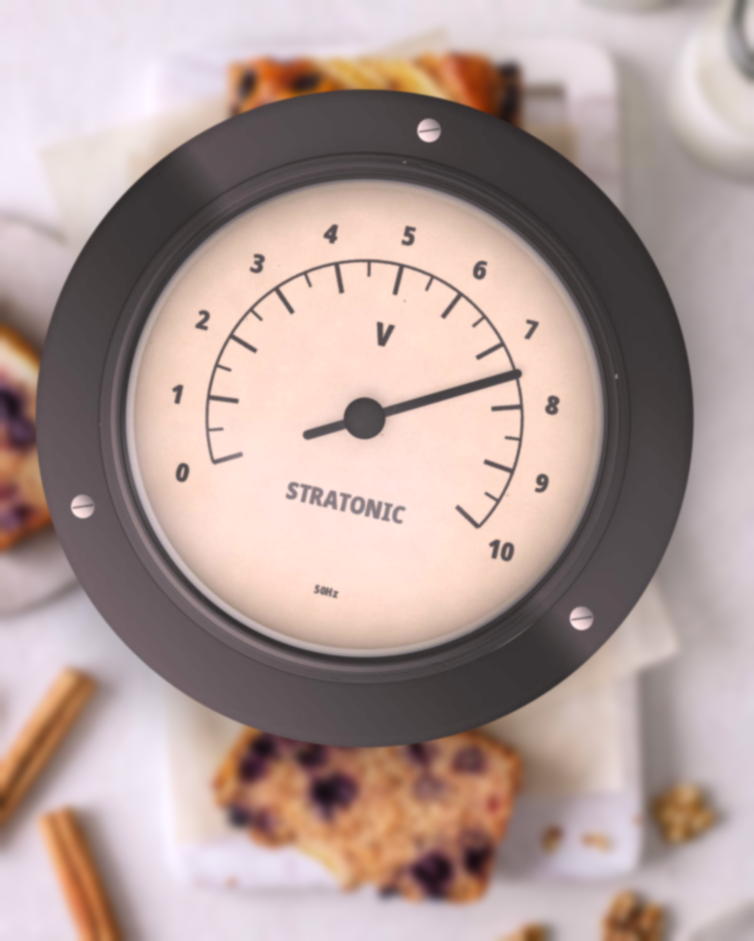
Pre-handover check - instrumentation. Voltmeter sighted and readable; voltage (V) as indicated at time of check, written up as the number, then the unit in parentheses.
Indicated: 7.5 (V)
